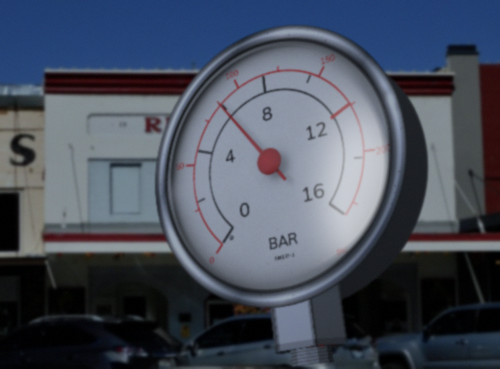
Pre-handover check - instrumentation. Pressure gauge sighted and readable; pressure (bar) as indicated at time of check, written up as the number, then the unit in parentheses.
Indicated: 6 (bar)
